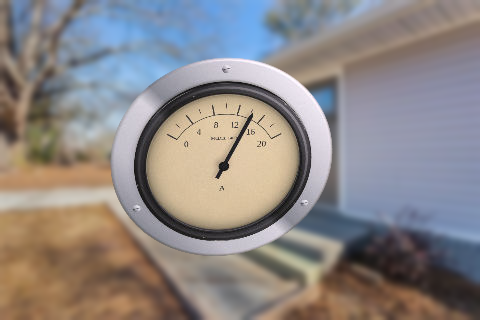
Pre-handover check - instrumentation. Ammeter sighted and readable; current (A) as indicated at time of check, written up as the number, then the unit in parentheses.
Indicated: 14 (A)
